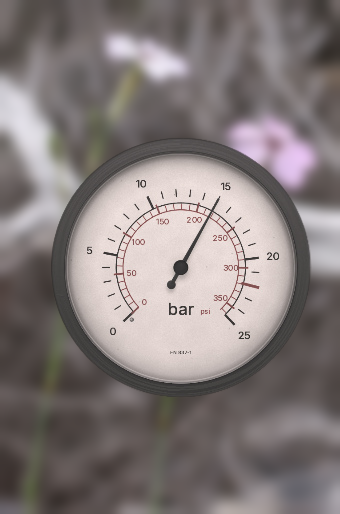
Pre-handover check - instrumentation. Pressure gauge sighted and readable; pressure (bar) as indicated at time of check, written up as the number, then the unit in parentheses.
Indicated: 15 (bar)
